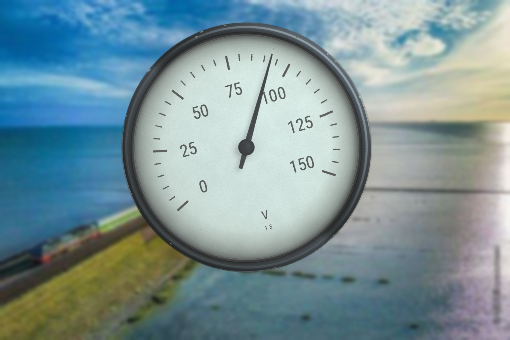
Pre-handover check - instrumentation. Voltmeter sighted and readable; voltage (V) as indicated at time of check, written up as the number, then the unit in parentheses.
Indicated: 92.5 (V)
